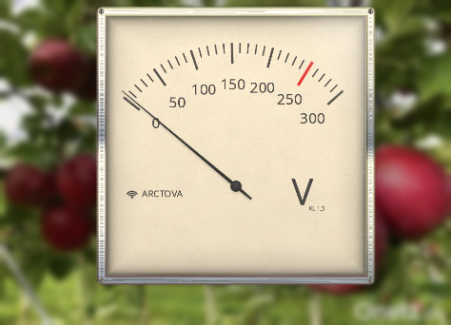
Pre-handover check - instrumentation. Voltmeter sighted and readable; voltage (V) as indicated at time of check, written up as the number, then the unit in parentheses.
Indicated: 5 (V)
